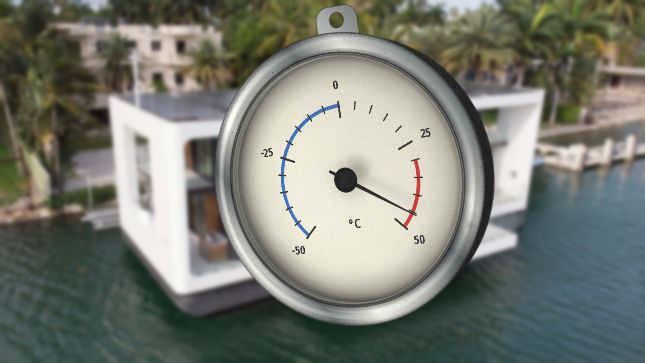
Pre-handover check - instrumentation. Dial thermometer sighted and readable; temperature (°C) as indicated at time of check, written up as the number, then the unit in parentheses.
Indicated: 45 (°C)
